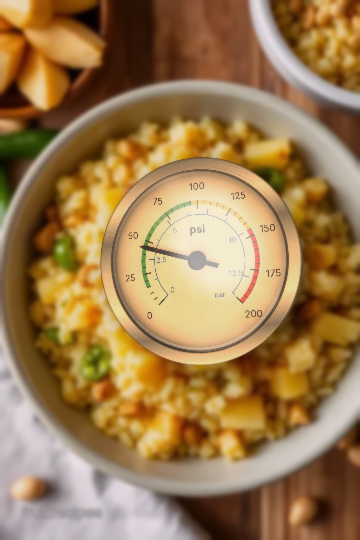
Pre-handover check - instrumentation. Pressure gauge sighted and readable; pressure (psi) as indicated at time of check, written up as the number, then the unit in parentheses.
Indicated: 45 (psi)
